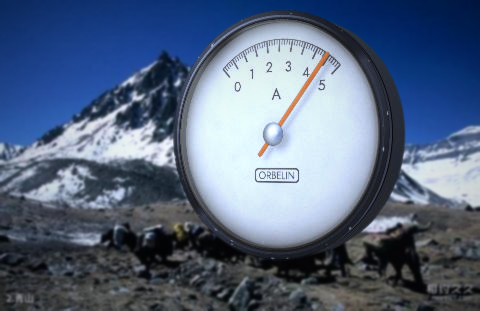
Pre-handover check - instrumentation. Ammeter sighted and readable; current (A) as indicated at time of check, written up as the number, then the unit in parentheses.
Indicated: 4.5 (A)
